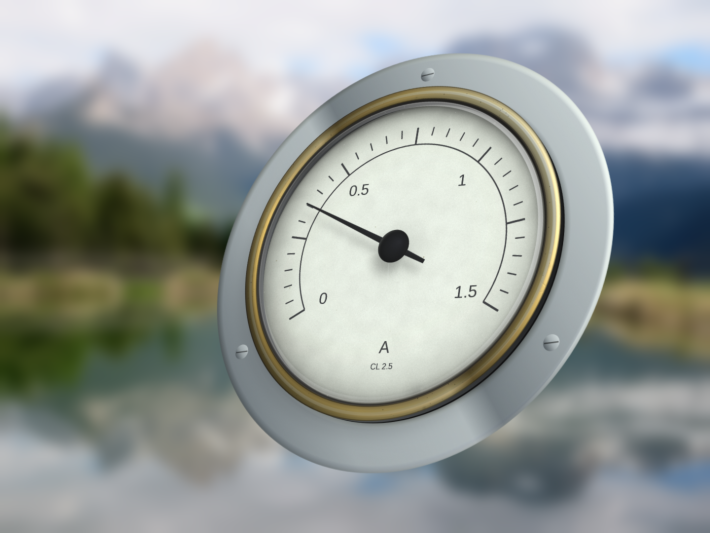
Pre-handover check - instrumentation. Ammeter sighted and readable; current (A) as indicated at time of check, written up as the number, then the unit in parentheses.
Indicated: 0.35 (A)
